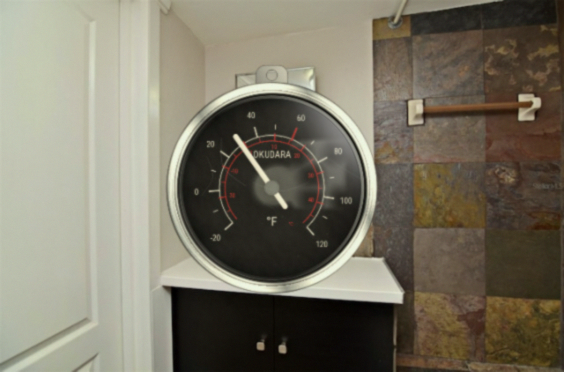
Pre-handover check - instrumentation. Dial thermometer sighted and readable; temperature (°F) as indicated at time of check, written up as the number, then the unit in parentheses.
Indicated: 30 (°F)
